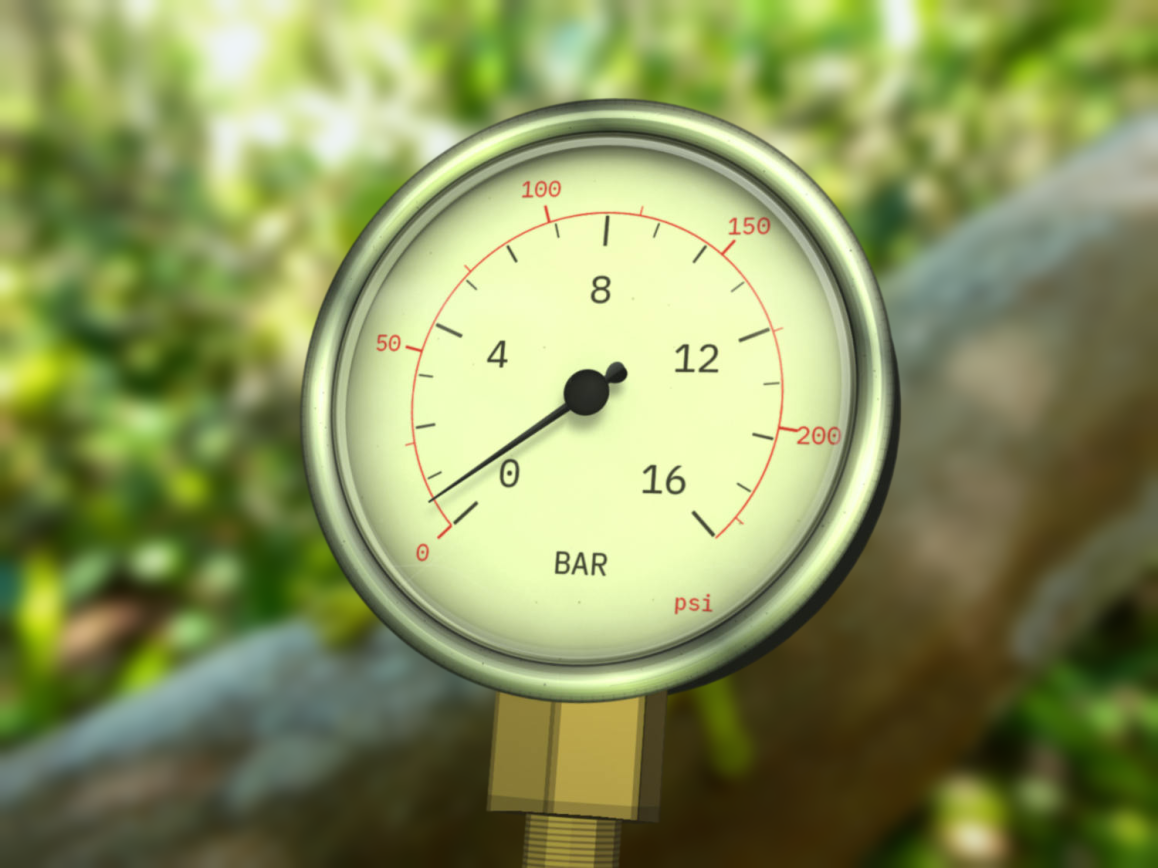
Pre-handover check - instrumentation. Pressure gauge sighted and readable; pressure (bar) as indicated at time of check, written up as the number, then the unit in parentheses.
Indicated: 0.5 (bar)
